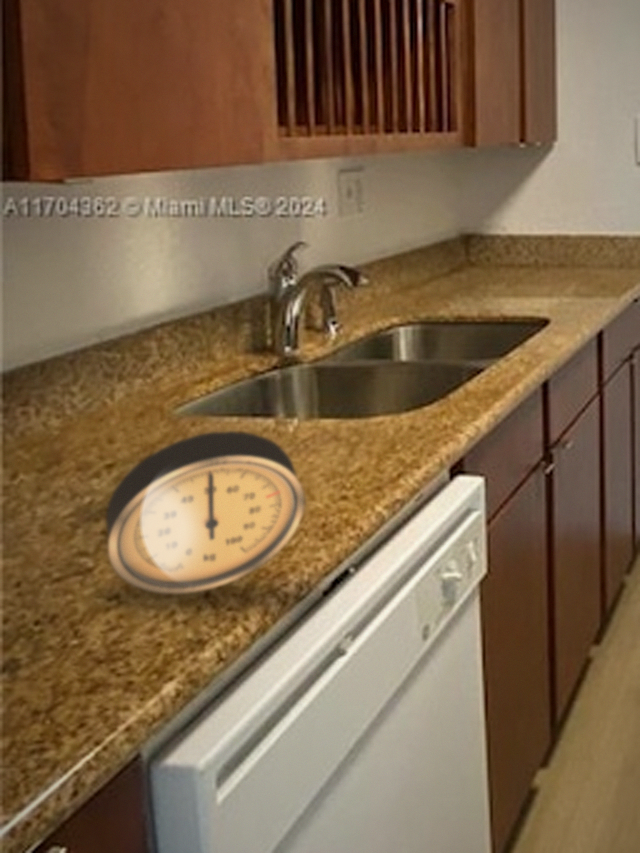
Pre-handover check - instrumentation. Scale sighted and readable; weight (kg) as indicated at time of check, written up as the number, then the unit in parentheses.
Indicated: 50 (kg)
